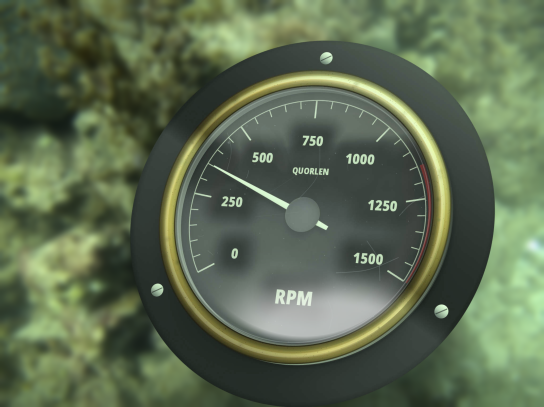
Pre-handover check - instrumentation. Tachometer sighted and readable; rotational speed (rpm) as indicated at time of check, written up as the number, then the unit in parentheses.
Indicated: 350 (rpm)
